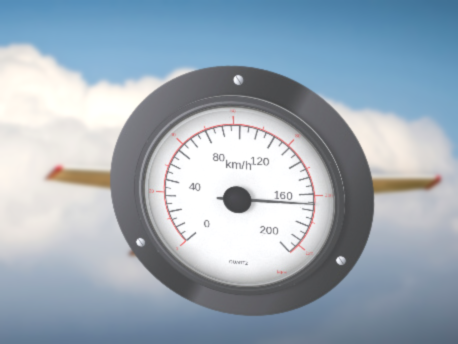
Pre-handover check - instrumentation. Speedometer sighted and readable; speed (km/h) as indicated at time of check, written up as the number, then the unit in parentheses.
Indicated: 165 (km/h)
